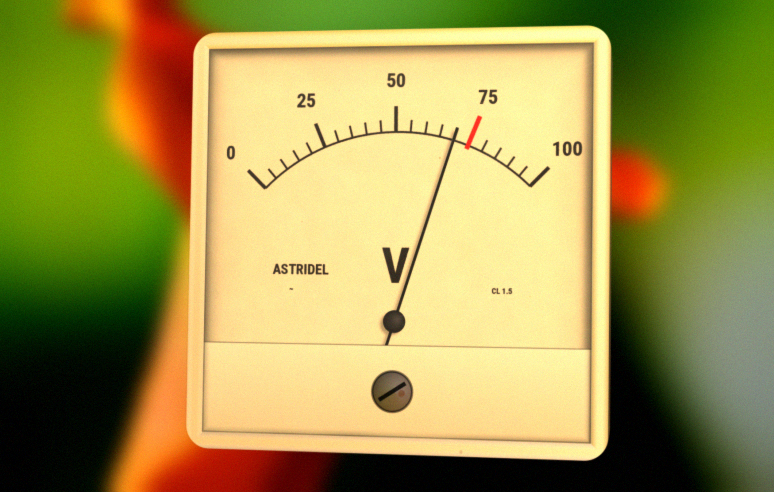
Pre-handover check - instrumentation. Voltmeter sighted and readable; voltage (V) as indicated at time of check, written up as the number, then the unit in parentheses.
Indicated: 70 (V)
